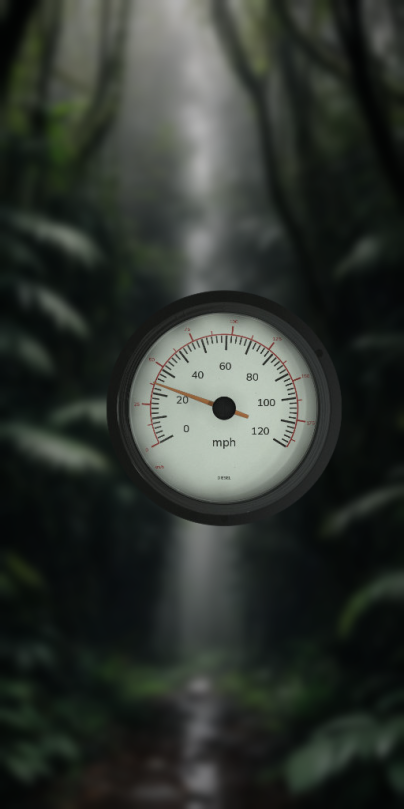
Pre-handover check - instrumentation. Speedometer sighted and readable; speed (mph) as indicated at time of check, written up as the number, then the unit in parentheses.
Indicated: 24 (mph)
